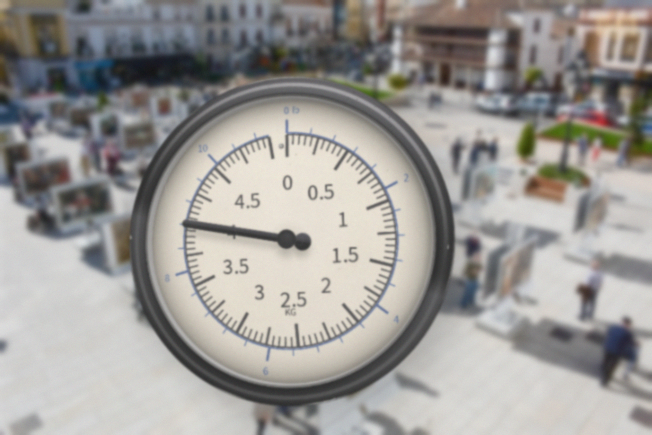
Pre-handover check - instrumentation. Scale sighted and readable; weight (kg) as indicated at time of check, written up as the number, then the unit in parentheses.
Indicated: 4 (kg)
